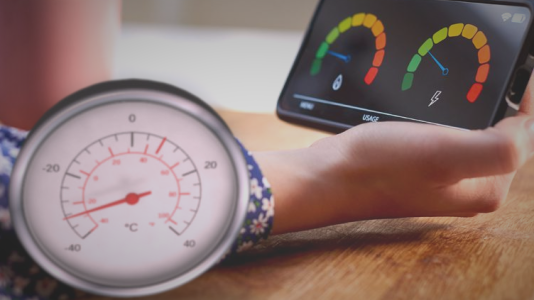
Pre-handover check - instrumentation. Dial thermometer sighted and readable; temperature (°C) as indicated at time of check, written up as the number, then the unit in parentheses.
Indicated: -32 (°C)
